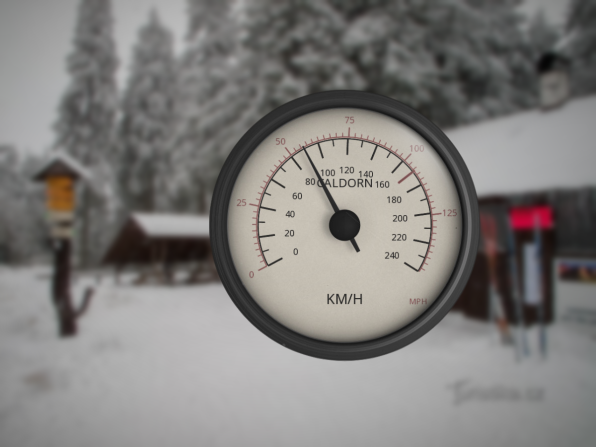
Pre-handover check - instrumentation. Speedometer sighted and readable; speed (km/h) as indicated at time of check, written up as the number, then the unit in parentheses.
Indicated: 90 (km/h)
